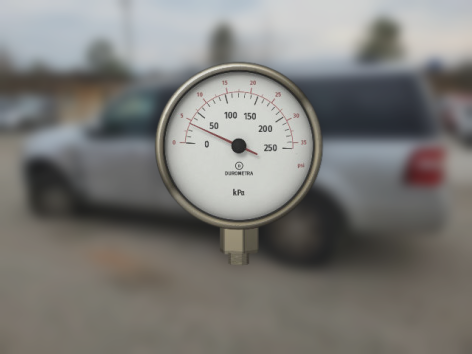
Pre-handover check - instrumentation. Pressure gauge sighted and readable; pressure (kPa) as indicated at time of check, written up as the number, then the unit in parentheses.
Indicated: 30 (kPa)
